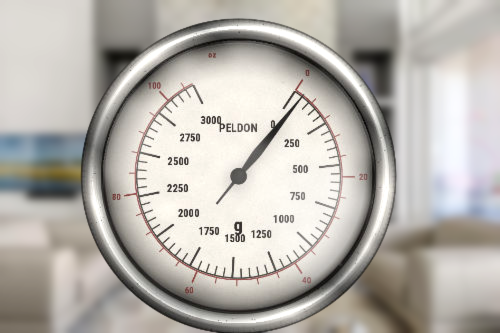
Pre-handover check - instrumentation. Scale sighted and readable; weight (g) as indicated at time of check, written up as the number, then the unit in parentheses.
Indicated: 50 (g)
